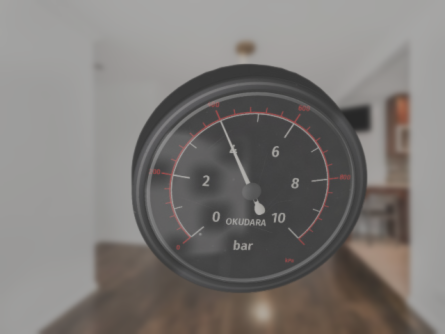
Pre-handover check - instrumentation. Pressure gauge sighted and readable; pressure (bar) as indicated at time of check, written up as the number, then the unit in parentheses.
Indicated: 4 (bar)
